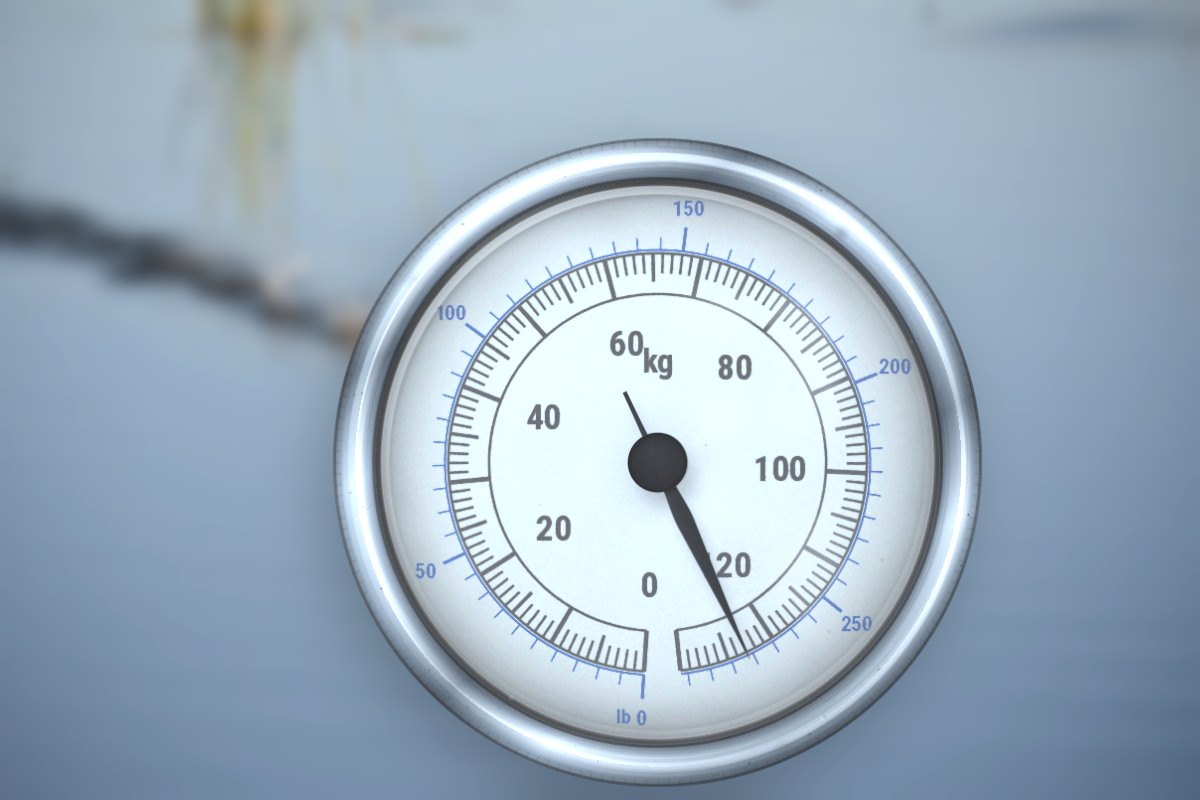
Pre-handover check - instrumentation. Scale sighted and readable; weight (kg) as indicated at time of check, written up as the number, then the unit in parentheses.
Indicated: 123 (kg)
